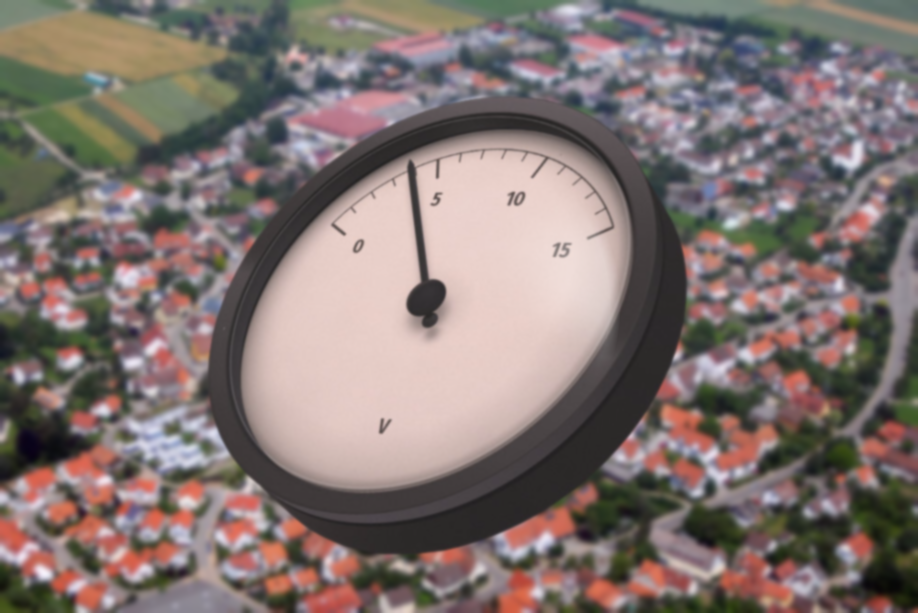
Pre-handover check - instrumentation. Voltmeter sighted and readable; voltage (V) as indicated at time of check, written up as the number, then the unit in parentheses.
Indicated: 4 (V)
